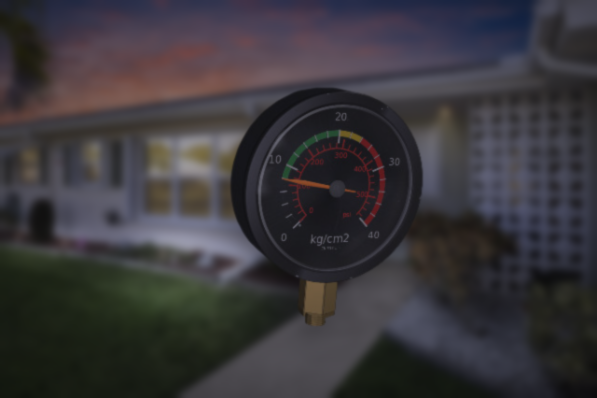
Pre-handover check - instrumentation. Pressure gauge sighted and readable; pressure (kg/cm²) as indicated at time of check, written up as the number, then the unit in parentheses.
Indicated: 8 (kg/cm²)
